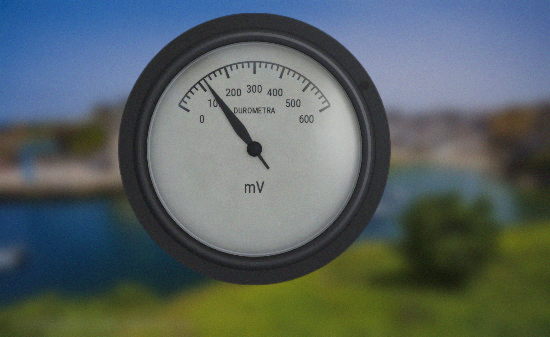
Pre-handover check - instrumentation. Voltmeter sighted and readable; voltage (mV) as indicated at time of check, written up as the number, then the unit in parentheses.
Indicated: 120 (mV)
